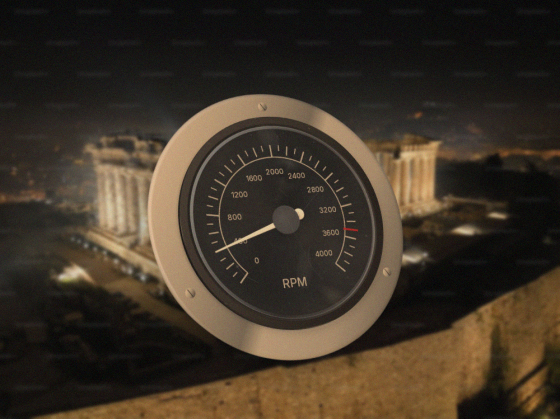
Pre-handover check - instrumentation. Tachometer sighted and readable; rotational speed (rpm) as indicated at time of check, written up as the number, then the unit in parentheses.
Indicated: 400 (rpm)
